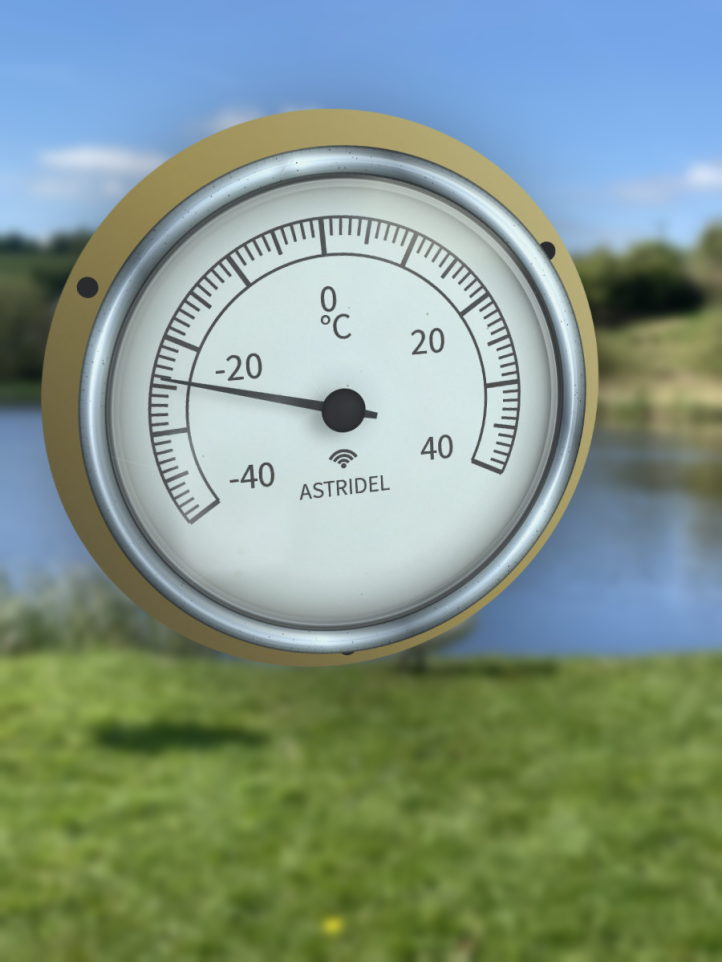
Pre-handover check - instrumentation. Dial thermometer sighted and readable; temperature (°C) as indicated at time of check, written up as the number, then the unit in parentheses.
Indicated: -24 (°C)
